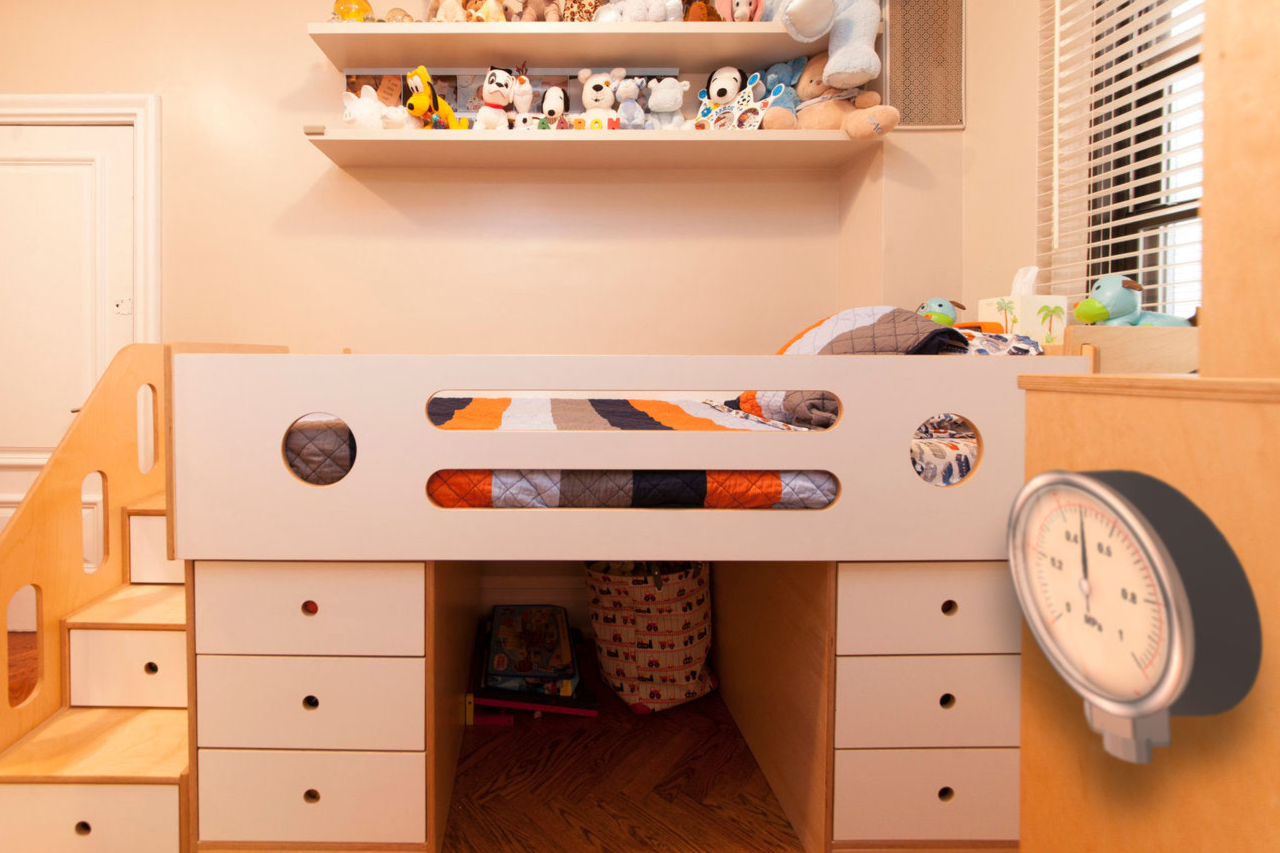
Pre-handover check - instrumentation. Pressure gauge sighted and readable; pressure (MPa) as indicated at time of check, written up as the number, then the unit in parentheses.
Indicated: 0.5 (MPa)
